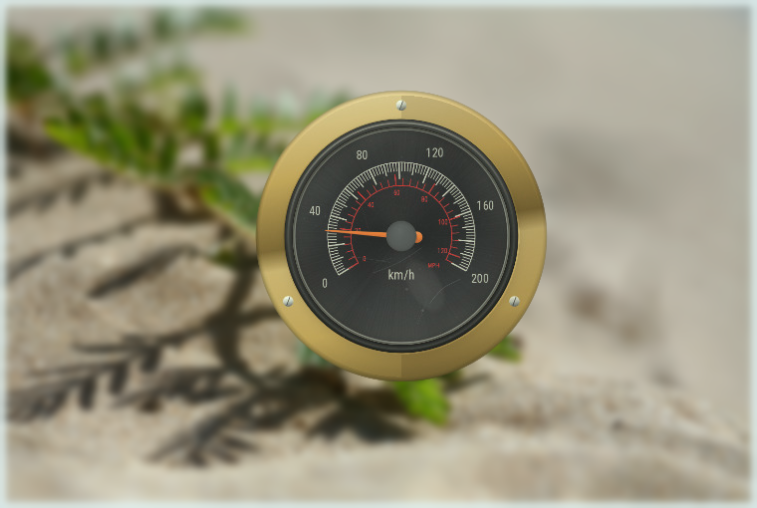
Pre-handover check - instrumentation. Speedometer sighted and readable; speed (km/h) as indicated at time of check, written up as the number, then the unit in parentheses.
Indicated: 30 (km/h)
